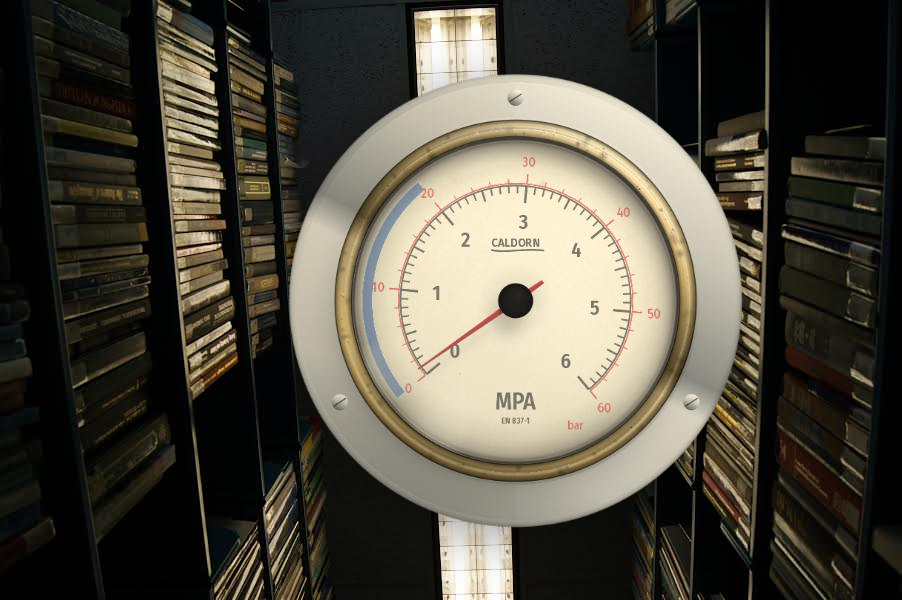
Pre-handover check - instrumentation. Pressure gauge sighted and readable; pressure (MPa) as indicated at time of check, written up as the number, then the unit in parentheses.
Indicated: 0.1 (MPa)
